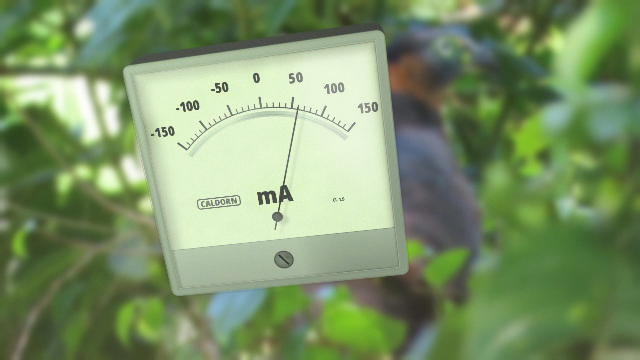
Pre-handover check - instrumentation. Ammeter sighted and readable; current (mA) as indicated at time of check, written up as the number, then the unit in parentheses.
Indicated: 60 (mA)
